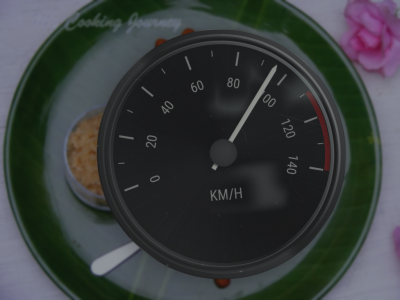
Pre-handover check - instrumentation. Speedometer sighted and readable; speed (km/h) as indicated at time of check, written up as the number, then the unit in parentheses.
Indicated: 95 (km/h)
